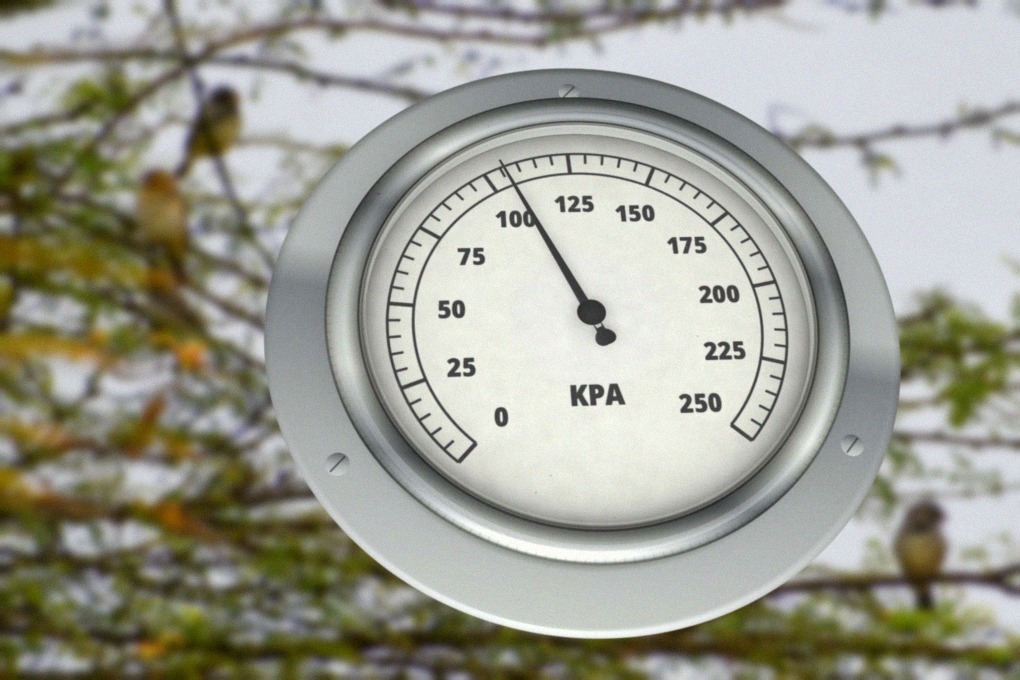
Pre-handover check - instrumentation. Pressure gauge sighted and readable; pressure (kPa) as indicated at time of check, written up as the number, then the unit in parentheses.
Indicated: 105 (kPa)
